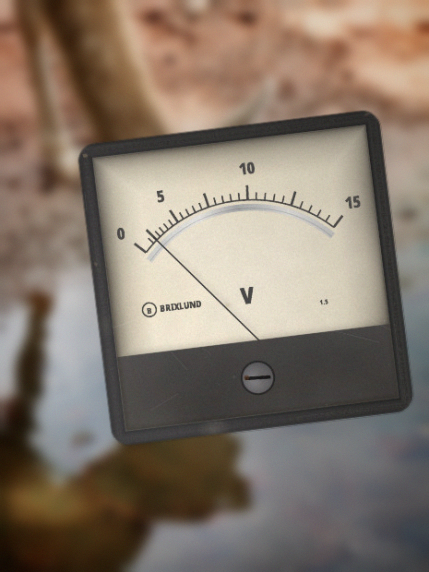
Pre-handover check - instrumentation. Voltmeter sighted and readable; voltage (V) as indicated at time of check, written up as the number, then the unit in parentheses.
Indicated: 2.5 (V)
